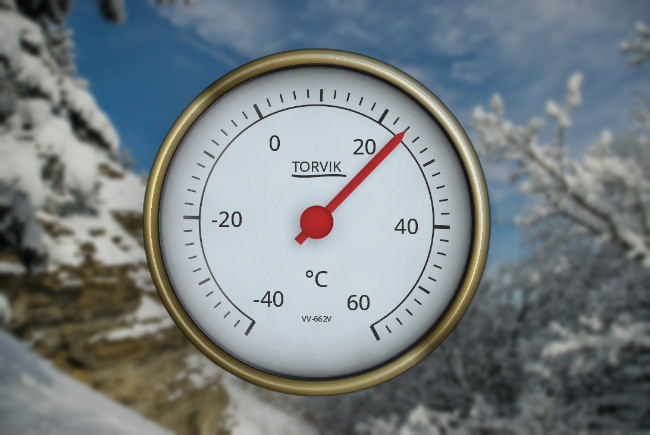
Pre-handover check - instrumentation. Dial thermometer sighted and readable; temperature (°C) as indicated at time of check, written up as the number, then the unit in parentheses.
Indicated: 24 (°C)
